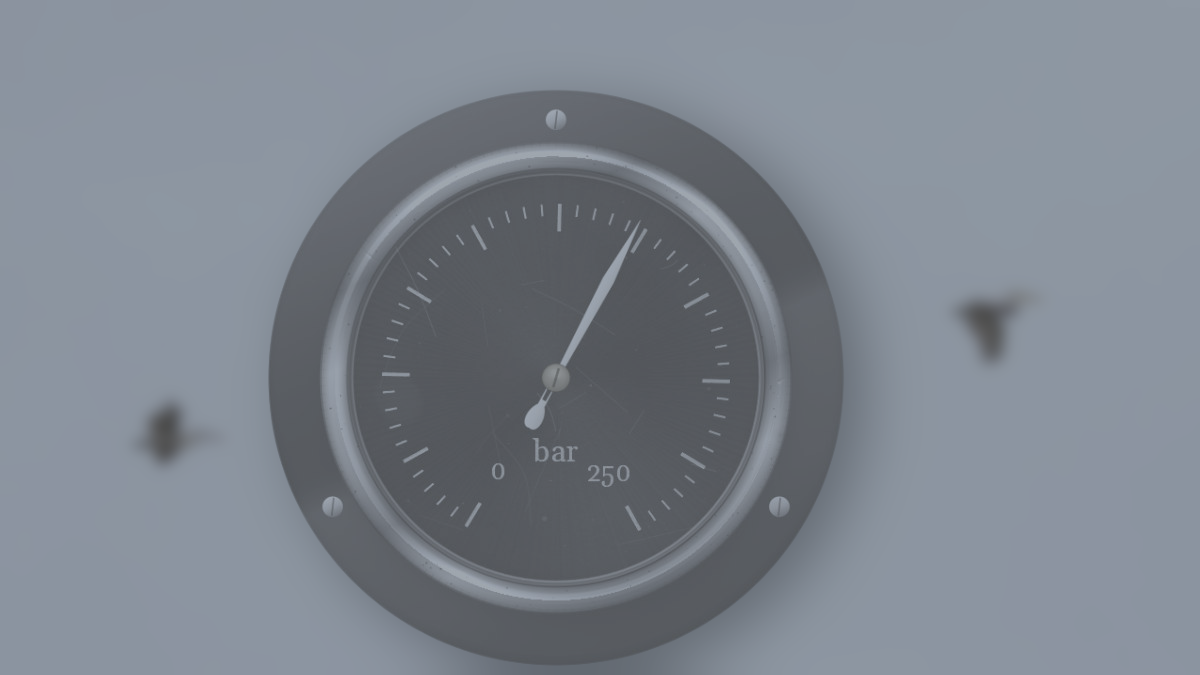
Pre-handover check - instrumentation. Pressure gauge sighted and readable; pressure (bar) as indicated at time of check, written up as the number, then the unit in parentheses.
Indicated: 147.5 (bar)
